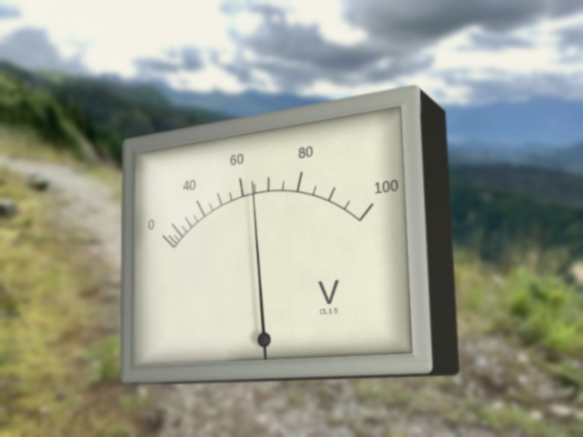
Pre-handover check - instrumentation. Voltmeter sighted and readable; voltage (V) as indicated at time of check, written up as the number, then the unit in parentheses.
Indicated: 65 (V)
